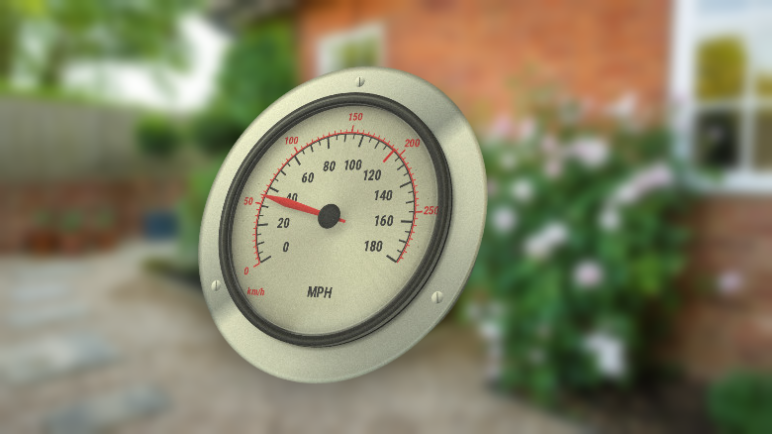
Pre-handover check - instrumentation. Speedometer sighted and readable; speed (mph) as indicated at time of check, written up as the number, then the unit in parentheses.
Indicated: 35 (mph)
